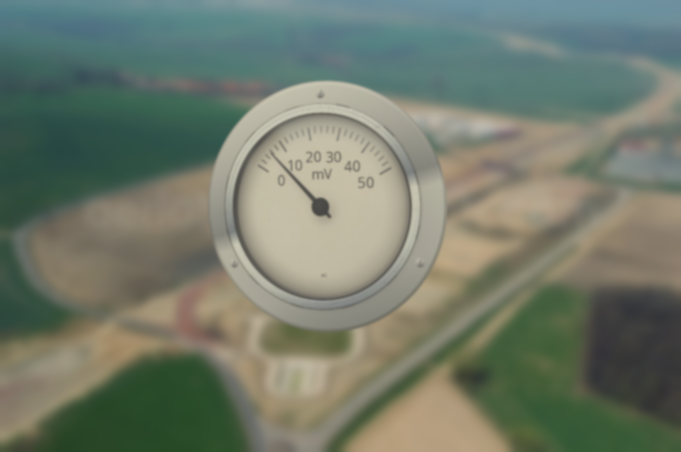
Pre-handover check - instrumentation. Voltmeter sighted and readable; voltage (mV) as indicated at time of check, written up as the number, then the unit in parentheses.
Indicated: 6 (mV)
